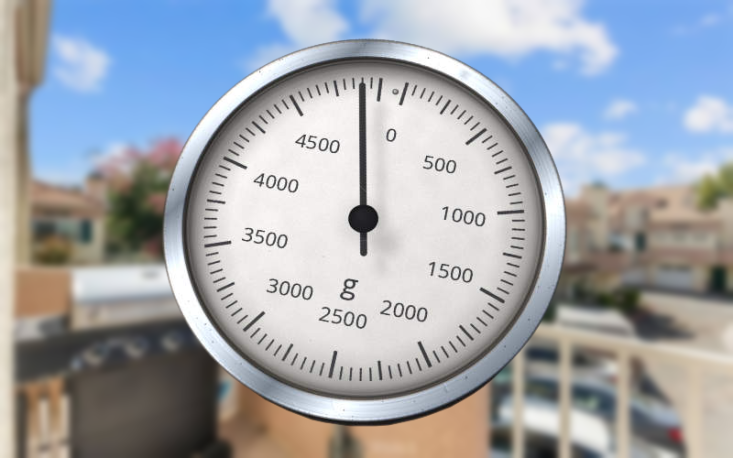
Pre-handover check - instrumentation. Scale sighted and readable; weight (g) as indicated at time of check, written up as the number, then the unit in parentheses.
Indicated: 4900 (g)
